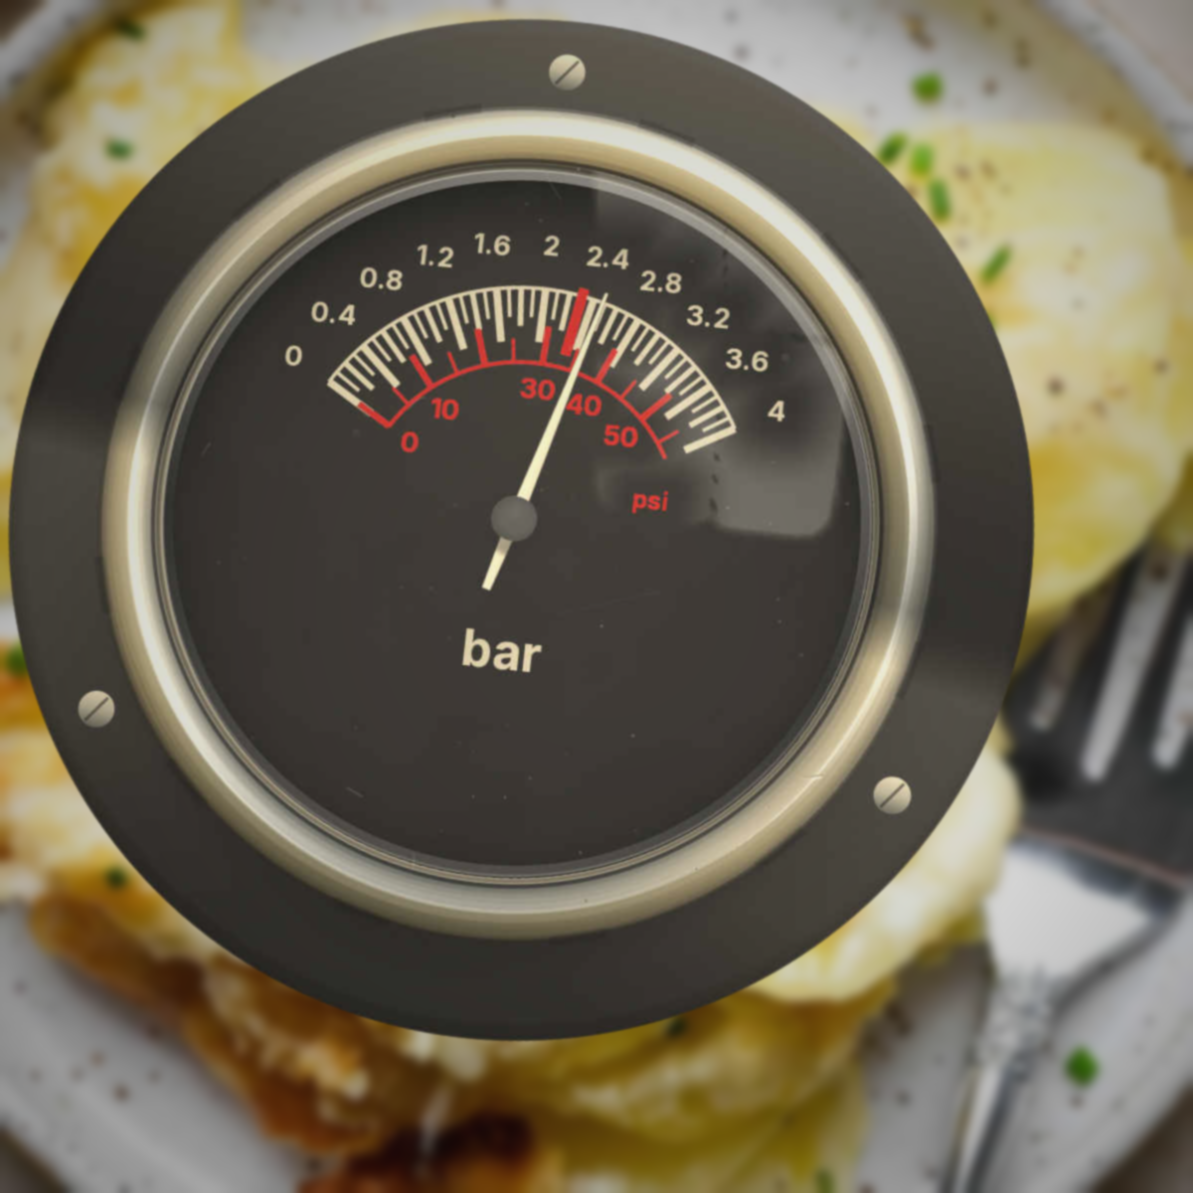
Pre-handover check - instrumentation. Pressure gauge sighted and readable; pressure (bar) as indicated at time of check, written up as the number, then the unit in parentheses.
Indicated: 2.5 (bar)
